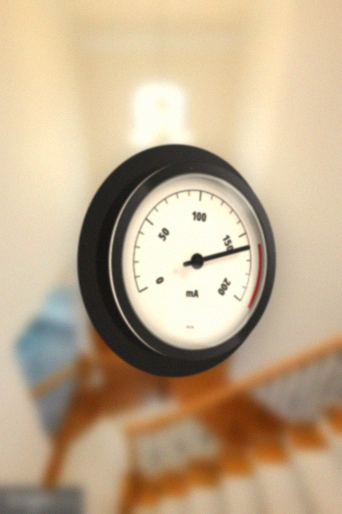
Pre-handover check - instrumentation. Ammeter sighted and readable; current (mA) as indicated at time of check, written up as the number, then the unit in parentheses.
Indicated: 160 (mA)
